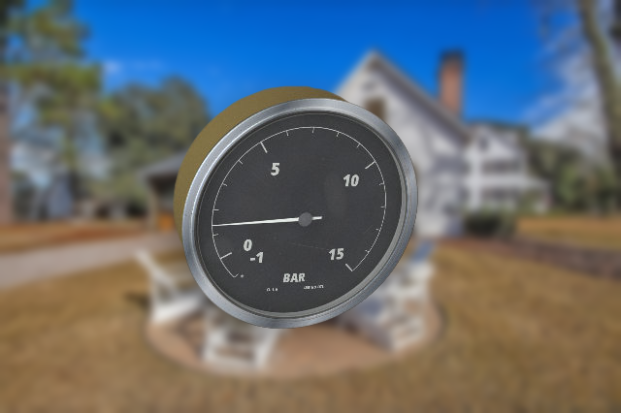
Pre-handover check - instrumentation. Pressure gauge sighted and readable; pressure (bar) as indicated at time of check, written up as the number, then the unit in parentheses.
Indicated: 1.5 (bar)
